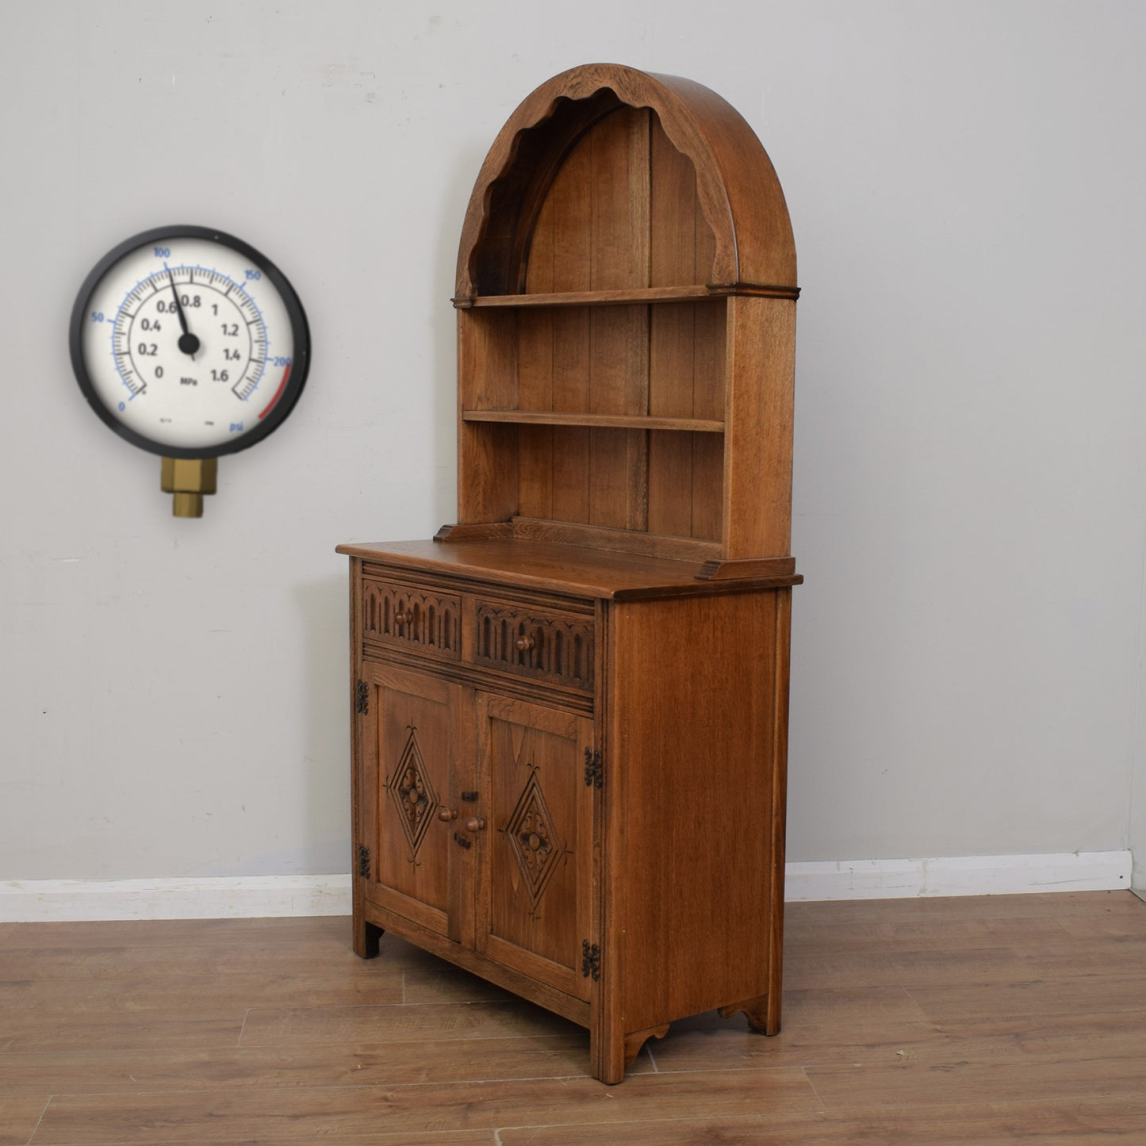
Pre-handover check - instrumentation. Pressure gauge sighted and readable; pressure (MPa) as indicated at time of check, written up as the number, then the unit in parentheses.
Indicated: 0.7 (MPa)
